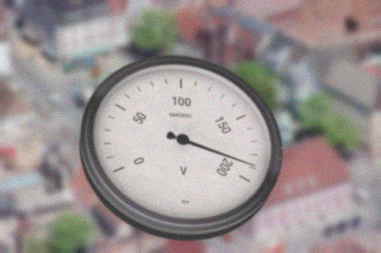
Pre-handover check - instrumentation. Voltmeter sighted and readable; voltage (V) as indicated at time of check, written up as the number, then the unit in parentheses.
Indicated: 190 (V)
